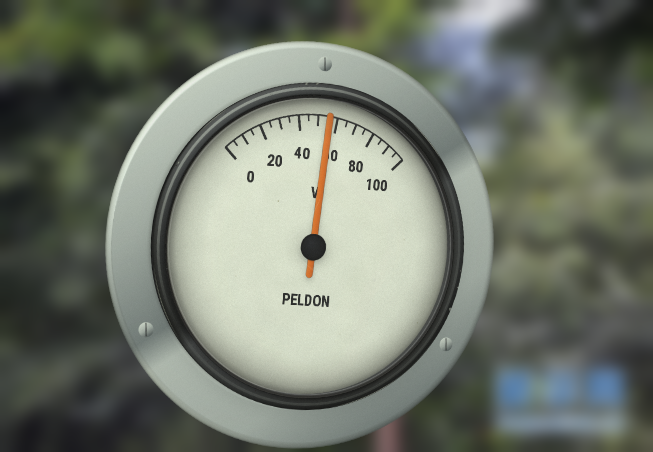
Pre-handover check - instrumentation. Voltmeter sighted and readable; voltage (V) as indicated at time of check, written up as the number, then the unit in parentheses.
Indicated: 55 (V)
